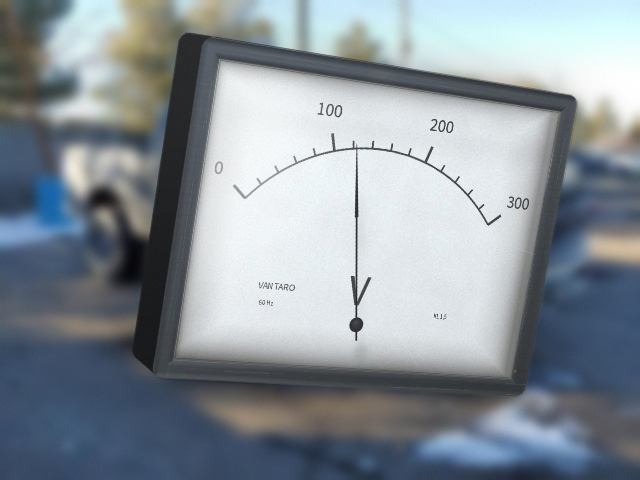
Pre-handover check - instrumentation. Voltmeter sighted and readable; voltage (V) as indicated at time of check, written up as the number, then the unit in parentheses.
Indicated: 120 (V)
